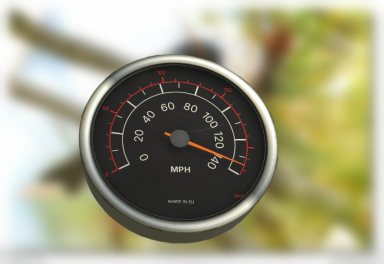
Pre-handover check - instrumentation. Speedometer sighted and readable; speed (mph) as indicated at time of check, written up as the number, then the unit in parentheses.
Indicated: 135 (mph)
